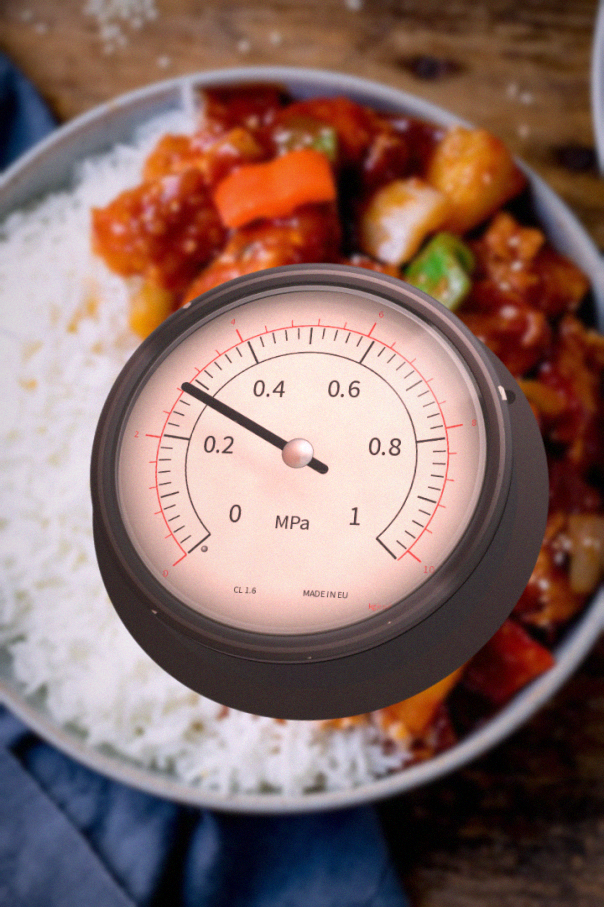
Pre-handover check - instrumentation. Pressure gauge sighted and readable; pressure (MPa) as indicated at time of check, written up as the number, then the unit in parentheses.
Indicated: 0.28 (MPa)
